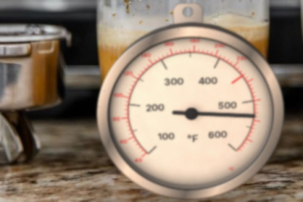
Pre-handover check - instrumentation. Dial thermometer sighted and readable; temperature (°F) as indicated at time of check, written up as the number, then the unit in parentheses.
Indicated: 525 (°F)
